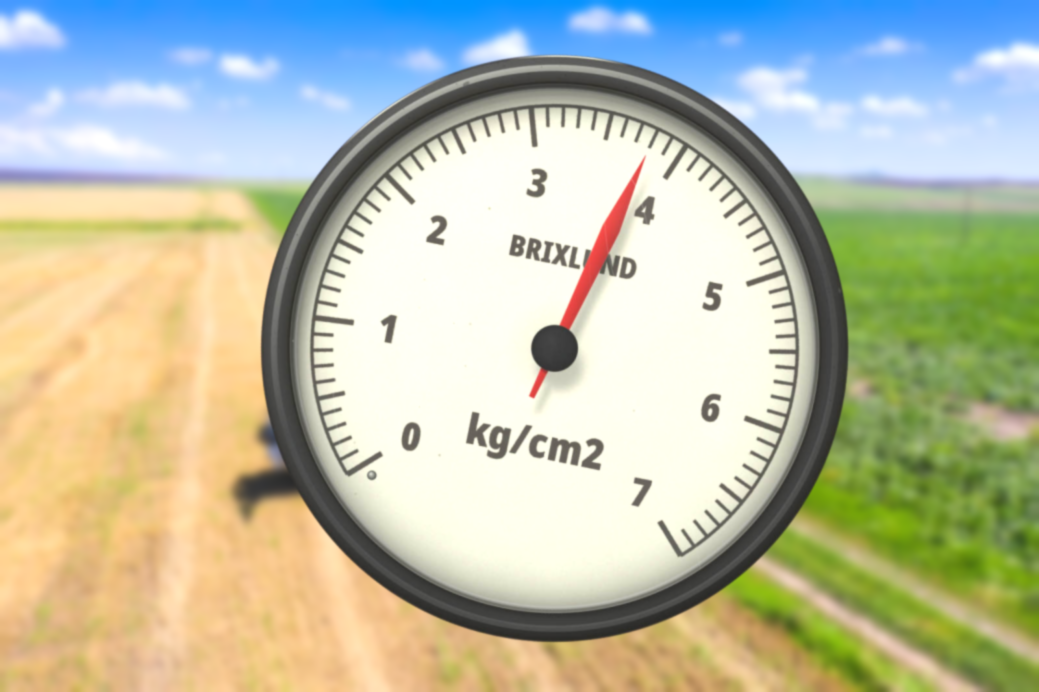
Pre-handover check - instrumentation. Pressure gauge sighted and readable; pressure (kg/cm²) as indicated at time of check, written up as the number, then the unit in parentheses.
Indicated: 3.8 (kg/cm²)
